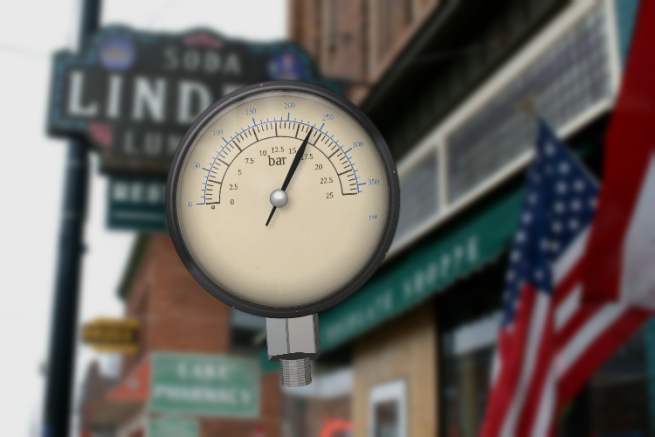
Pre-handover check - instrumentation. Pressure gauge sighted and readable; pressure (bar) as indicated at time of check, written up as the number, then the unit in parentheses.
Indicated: 16.5 (bar)
